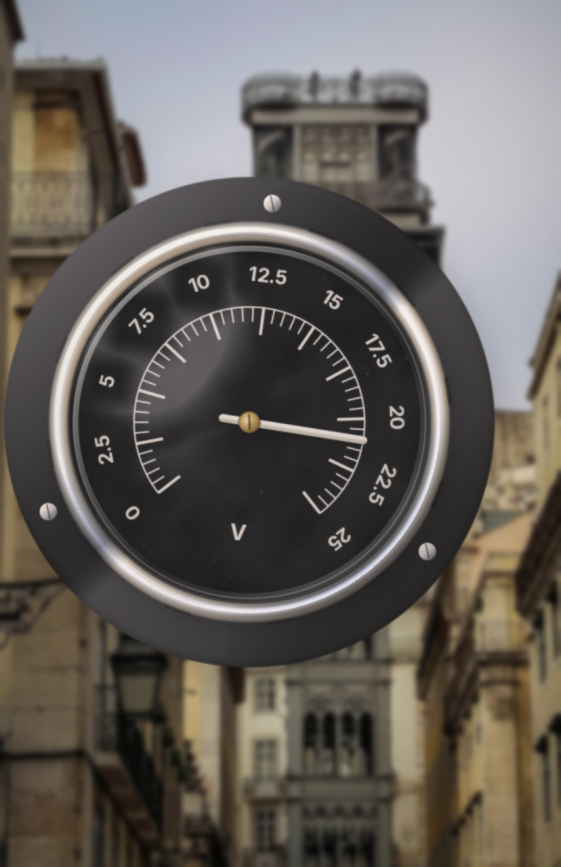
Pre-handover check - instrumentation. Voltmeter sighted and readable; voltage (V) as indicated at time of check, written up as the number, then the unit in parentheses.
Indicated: 21 (V)
